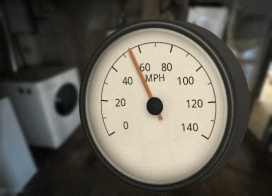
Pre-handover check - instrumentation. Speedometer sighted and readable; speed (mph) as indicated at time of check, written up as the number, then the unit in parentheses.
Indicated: 55 (mph)
